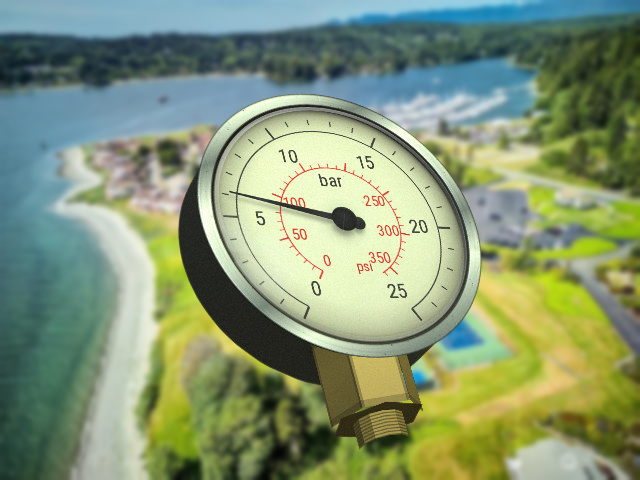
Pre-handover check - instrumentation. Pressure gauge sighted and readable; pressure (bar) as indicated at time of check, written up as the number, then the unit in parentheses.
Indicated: 6 (bar)
